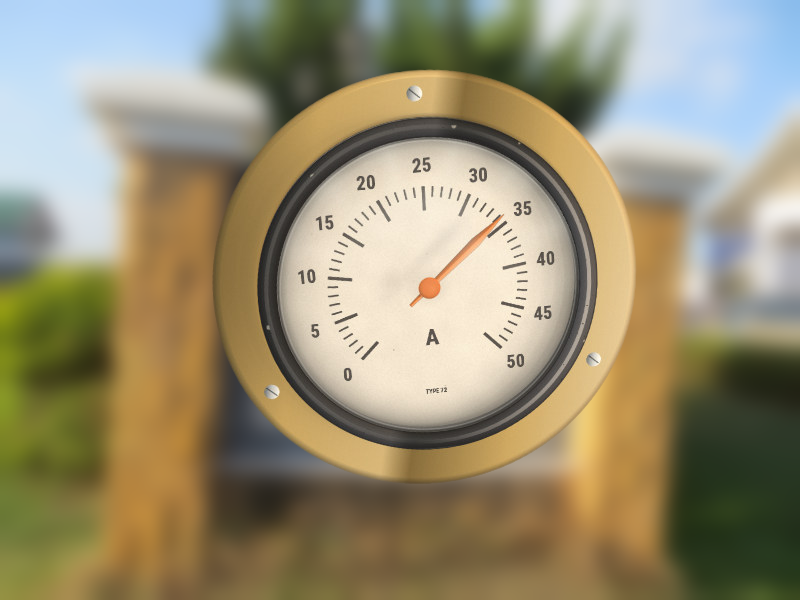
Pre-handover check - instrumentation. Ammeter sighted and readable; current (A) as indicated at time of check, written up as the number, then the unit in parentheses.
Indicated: 34 (A)
